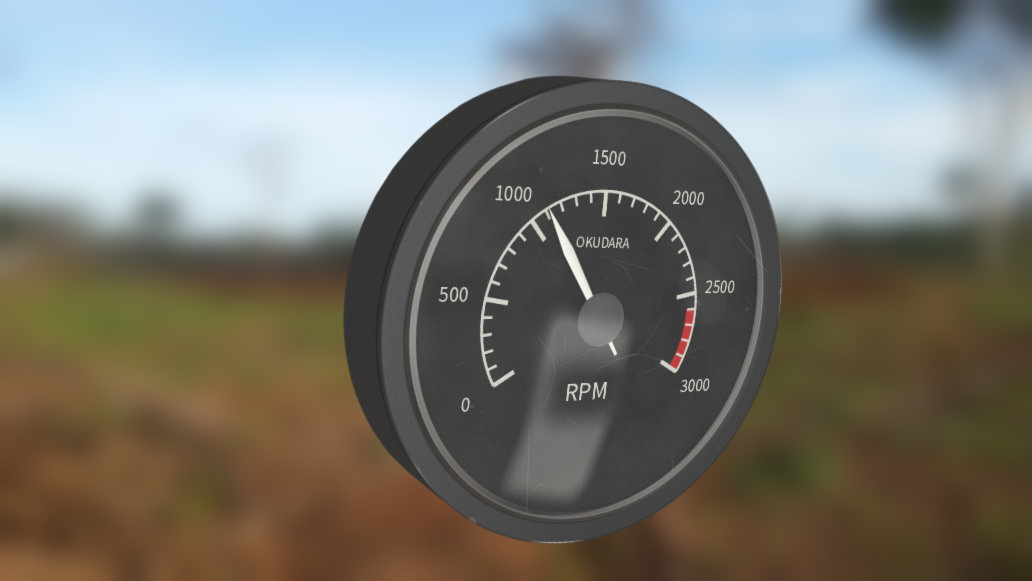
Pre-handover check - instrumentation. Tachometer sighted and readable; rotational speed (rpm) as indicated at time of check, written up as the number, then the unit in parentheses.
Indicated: 1100 (rpm)
